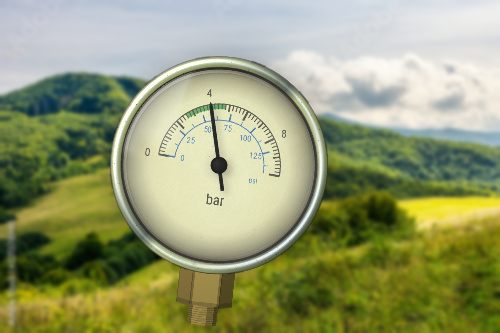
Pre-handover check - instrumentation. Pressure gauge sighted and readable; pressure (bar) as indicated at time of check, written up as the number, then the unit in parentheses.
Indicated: 4 (bar)
